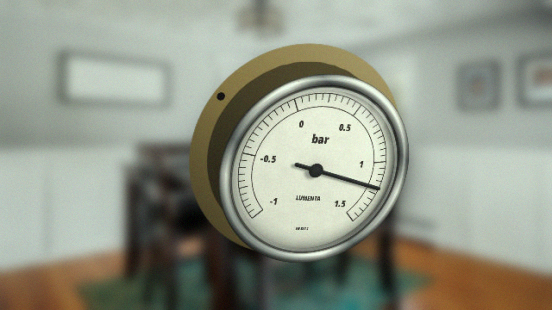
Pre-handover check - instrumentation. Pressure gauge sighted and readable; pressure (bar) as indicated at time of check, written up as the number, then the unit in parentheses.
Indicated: 1.2 (bar)
